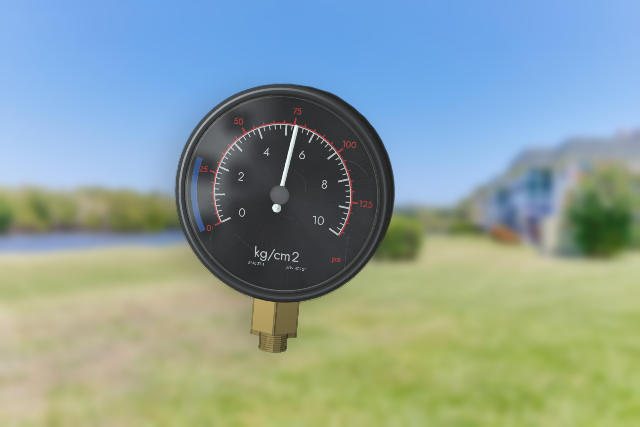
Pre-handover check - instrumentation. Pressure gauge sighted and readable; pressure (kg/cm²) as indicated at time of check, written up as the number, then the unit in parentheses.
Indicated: 5.4 (kg/cm²)
